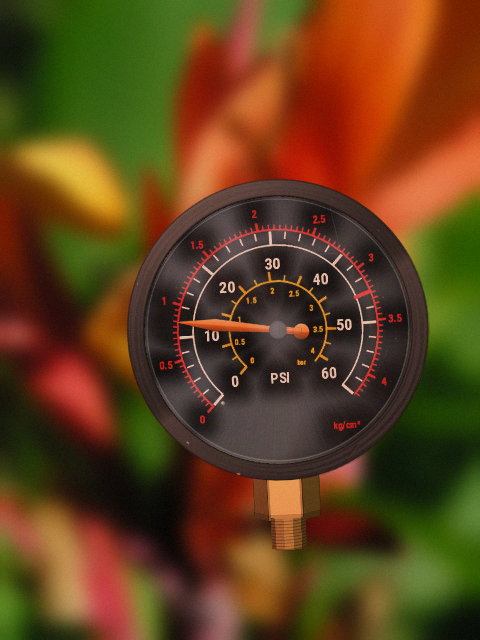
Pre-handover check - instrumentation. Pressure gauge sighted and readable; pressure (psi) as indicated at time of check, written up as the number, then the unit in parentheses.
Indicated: 12 (psi)
